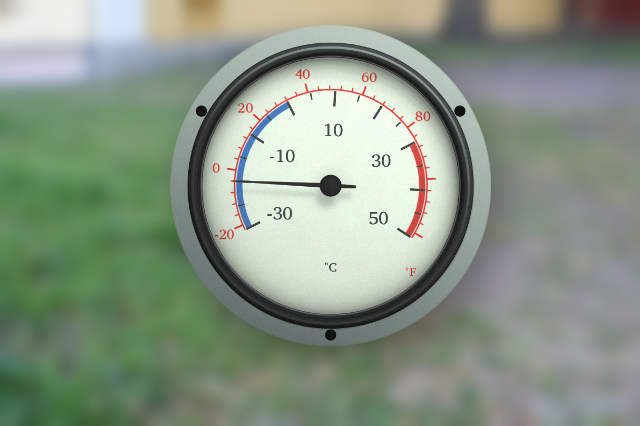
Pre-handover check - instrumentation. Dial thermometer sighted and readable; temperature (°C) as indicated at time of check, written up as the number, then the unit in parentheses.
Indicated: -20 (°C)
